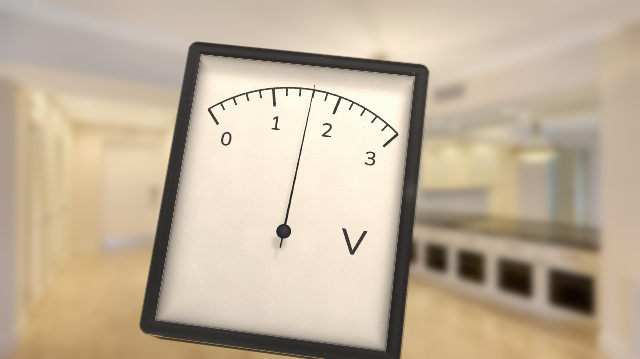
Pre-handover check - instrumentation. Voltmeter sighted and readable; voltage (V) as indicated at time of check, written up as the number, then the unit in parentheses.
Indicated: 1.6 (V)
